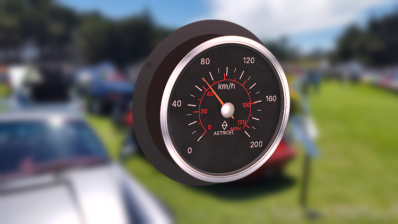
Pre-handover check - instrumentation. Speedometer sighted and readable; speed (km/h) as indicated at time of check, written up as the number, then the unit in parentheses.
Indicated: 70 (km/h)
